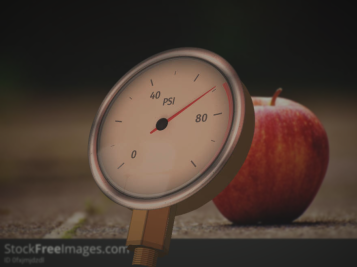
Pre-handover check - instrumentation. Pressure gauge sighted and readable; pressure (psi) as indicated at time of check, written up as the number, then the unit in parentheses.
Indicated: 70 (psi)
